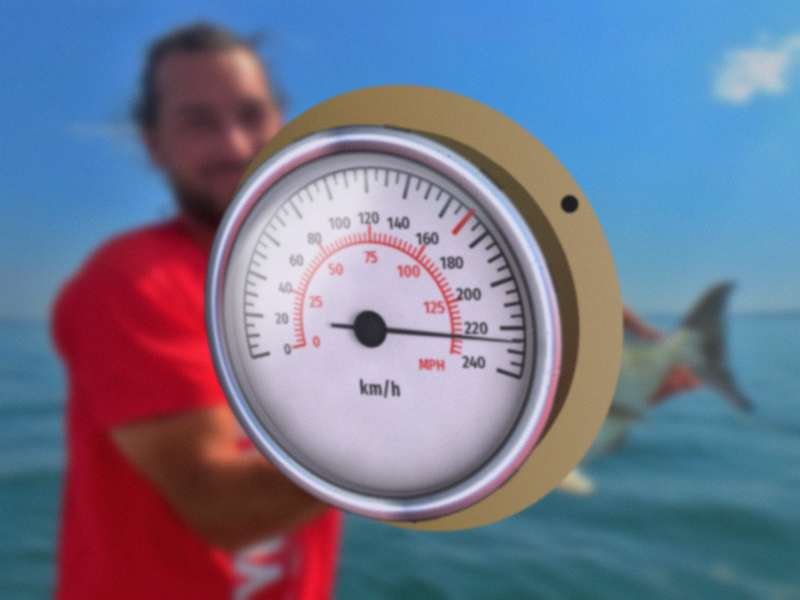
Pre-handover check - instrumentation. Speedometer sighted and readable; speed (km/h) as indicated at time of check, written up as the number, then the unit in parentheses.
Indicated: 225 (km/h)
